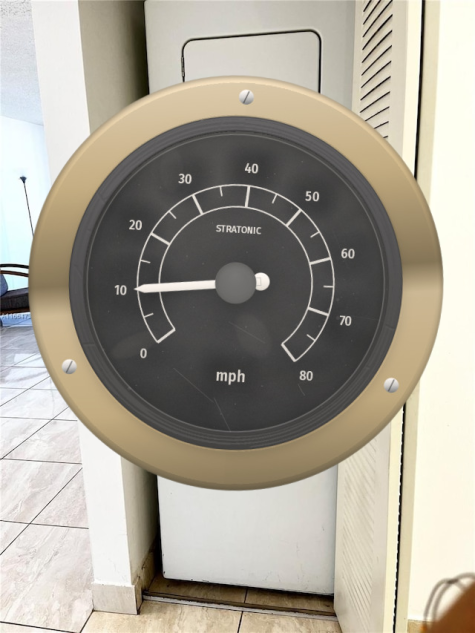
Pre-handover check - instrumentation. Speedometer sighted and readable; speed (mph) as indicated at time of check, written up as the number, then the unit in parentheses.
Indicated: 10 (mph)
